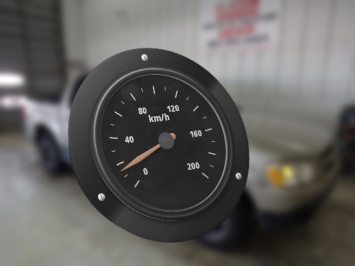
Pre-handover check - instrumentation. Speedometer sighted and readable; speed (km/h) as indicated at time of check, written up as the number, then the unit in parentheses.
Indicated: 15 (km/h)
